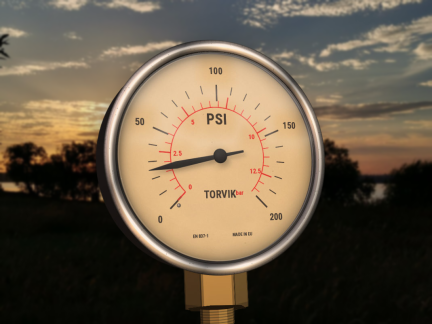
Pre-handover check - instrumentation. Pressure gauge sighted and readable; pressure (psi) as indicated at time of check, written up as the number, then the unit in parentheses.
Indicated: 25 (psi)
